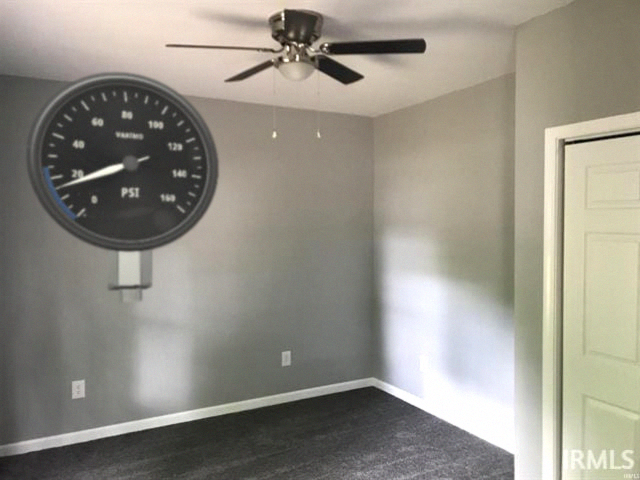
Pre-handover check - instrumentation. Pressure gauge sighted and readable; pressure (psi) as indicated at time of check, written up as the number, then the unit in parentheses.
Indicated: 15 (psi)
